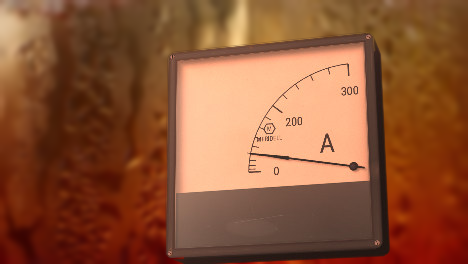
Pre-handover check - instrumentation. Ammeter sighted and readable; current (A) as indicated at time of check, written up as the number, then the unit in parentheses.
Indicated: 100 (A)
